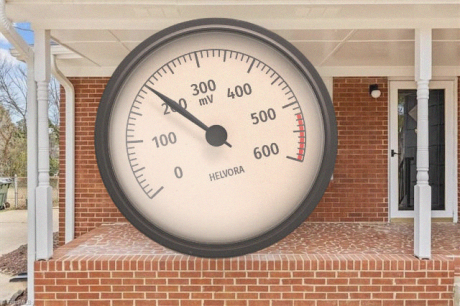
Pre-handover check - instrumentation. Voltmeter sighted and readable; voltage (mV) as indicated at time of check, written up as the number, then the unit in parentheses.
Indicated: 200 (mV)
